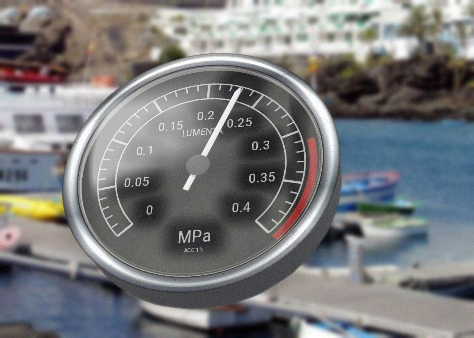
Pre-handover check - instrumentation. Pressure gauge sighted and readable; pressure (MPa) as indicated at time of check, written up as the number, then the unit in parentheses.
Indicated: 0.23 (MPa)
